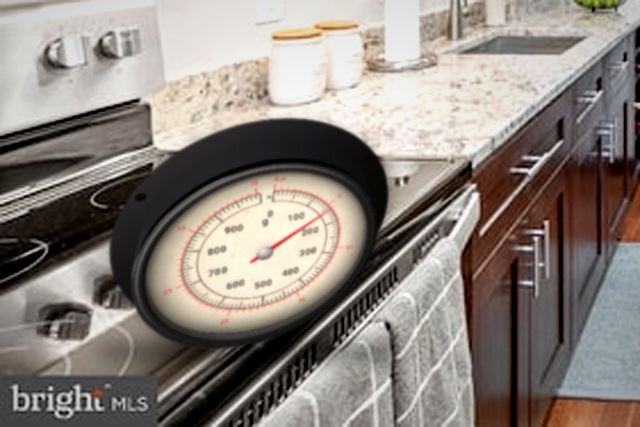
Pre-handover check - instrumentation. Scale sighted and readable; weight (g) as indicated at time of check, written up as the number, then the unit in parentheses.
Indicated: 150 (g)
